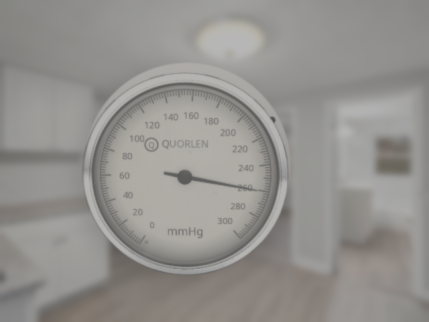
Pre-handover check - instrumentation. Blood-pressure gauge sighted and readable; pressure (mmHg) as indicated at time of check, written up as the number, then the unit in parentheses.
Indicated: 260 (mmHg)
